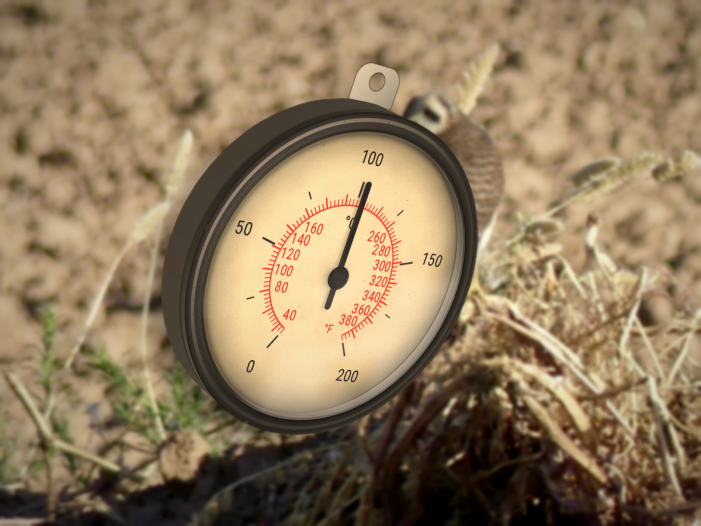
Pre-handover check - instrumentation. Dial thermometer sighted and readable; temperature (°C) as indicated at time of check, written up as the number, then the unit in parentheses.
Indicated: 100 (°C)
